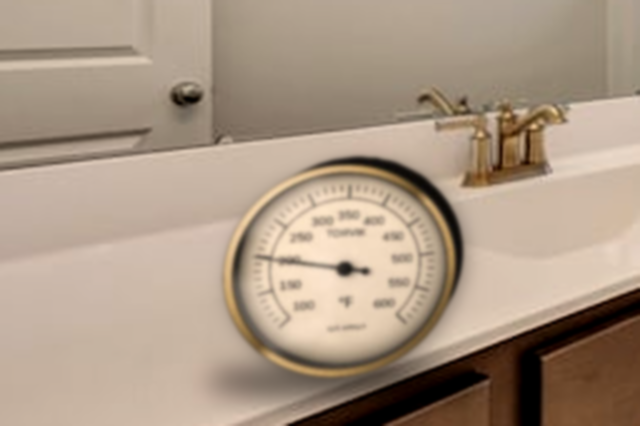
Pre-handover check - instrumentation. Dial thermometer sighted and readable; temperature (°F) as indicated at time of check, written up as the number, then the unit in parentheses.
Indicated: 200 (°F)
